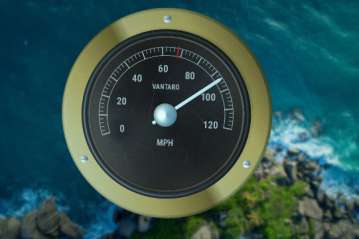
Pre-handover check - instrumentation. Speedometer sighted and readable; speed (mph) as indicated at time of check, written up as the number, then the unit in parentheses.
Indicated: 94 (mph)
